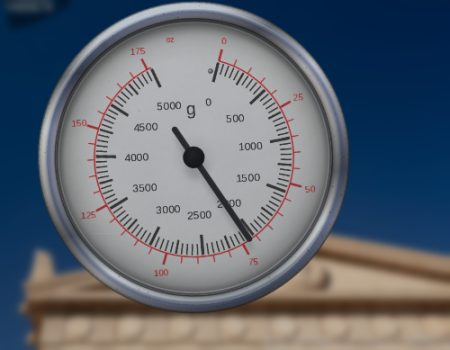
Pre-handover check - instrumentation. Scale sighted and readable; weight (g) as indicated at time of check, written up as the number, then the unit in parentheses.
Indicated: 2050 (g)
